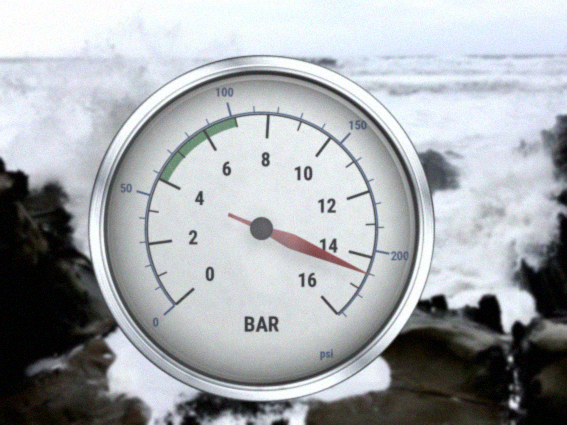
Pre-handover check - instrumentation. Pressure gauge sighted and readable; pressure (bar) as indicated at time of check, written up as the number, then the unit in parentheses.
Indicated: 14.5 (bar)
